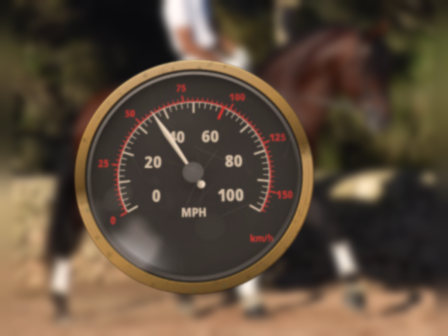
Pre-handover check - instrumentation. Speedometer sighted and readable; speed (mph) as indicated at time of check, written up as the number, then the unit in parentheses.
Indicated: 36 (mph)
